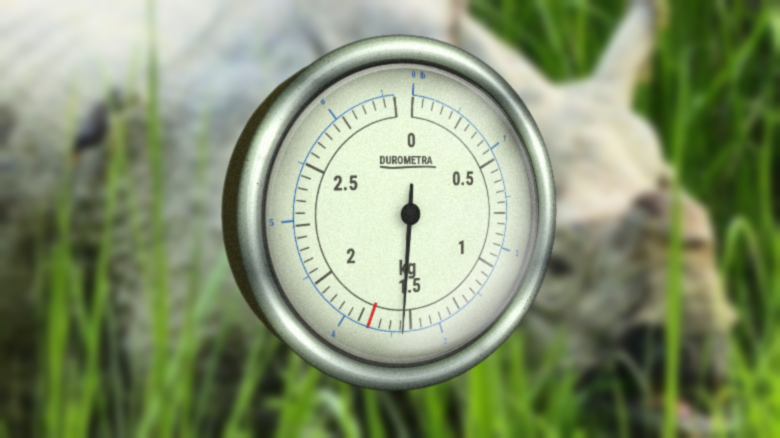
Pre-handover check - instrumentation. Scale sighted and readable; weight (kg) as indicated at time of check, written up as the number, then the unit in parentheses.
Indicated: 1.55 (kg)
